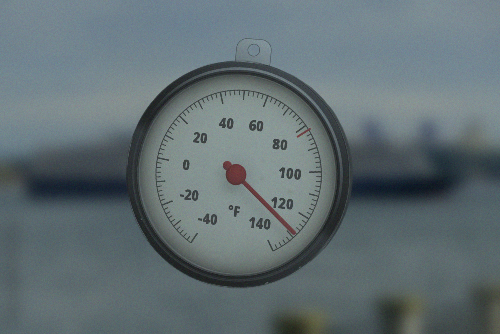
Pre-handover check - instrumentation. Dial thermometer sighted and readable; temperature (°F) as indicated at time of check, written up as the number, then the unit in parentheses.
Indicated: 128 (°F)
